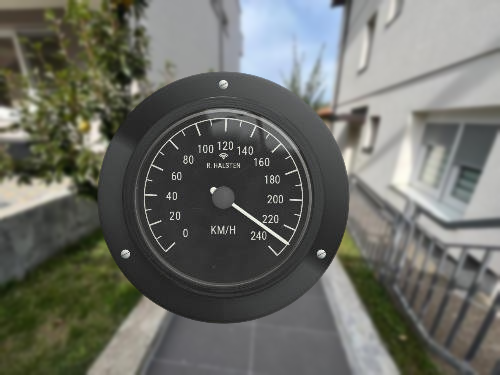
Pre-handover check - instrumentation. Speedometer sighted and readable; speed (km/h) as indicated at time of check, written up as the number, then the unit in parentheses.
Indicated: 230 (km/h)
